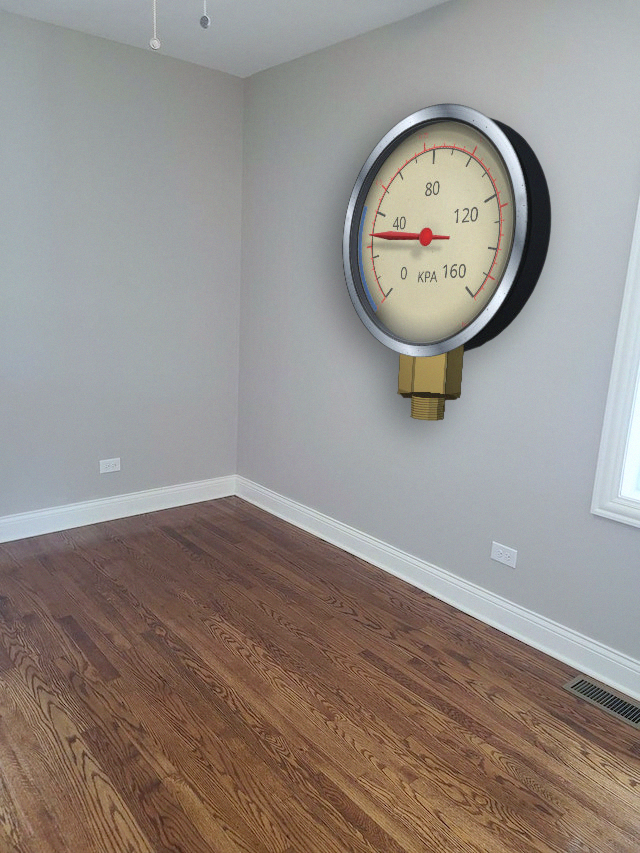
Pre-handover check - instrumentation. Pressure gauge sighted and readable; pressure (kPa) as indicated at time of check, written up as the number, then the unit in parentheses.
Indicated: 30 (kPa)
